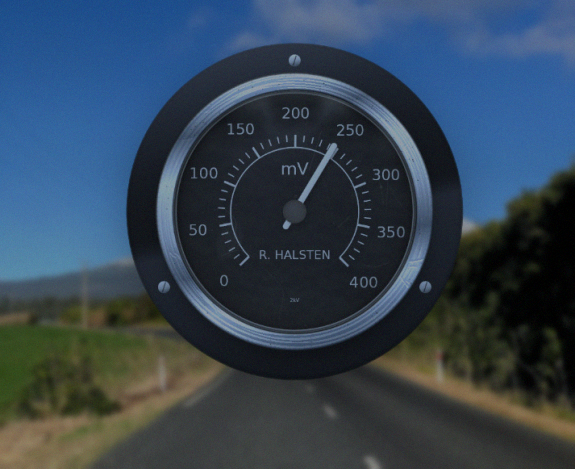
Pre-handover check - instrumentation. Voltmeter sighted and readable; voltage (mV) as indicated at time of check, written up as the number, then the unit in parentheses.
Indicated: 245 (mV)
